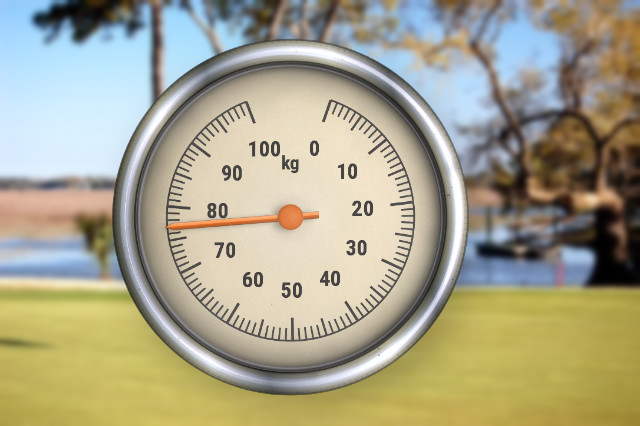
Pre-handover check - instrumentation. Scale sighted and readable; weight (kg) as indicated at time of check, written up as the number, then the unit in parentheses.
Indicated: 77 (kg)
